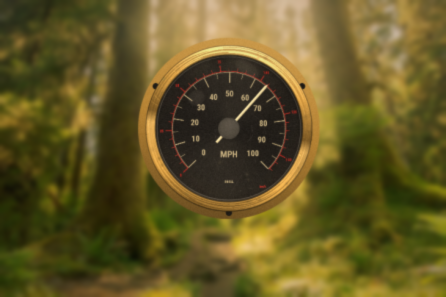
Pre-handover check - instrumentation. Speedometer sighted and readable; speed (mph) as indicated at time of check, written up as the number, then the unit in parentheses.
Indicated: 65 (mph)
